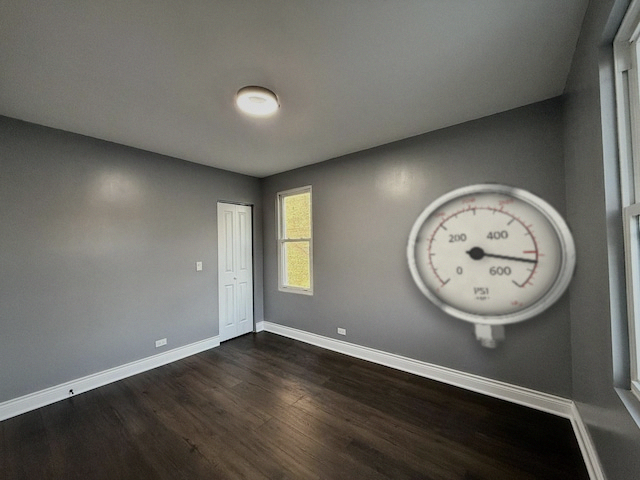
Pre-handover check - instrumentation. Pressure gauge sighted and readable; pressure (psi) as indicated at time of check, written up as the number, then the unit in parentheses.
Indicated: 525 (psi)
